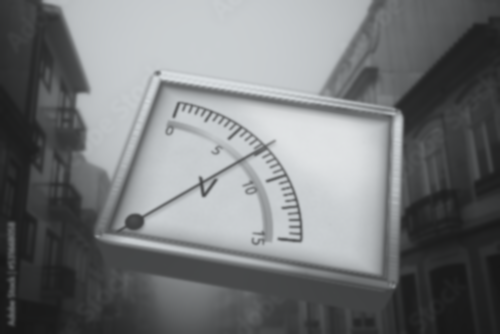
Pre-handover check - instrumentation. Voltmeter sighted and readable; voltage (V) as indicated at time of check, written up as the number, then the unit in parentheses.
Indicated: 7.5 (V)
